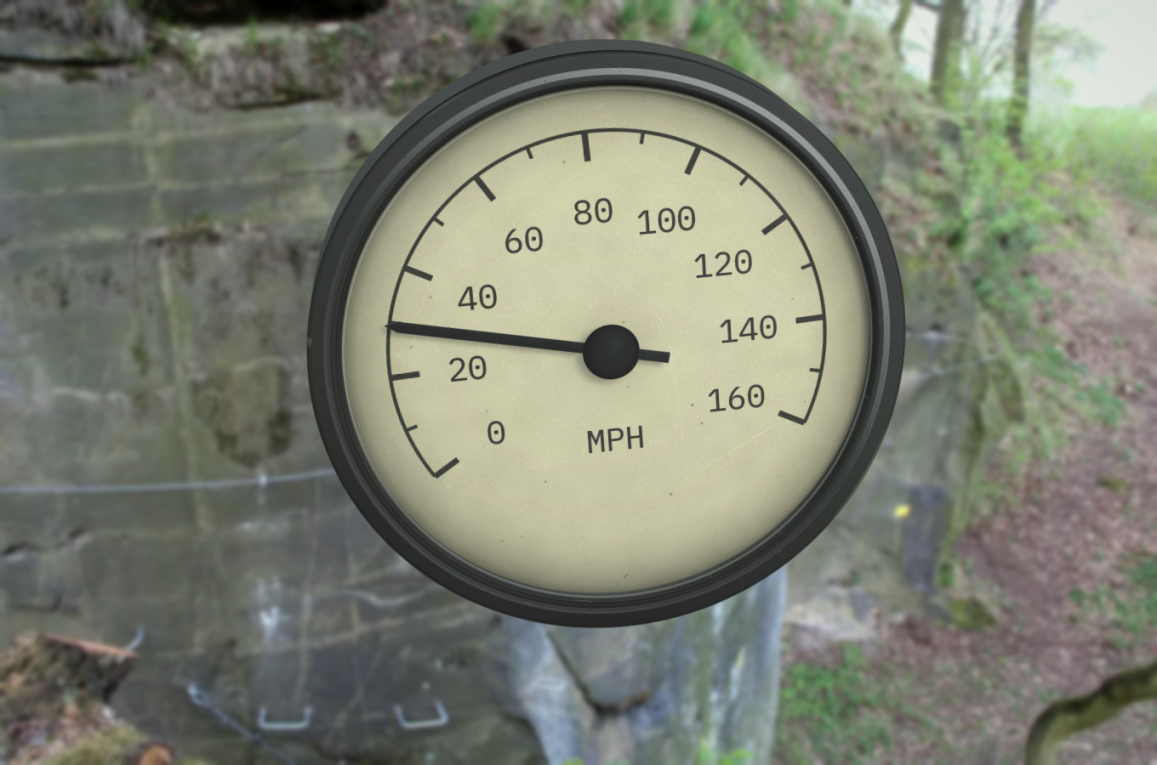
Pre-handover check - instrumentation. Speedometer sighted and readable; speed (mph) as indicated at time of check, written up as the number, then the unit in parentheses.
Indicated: 30 (mph)
